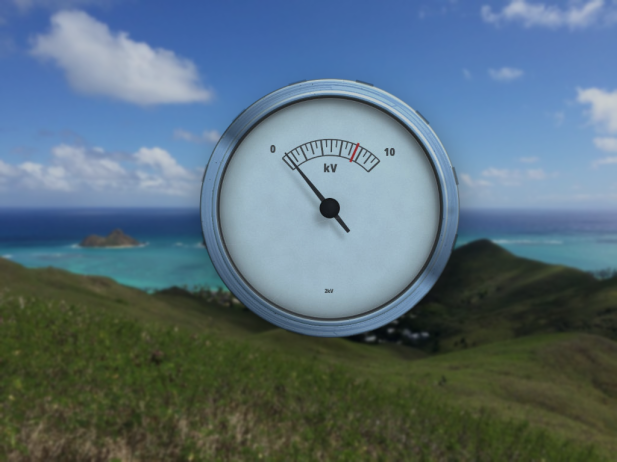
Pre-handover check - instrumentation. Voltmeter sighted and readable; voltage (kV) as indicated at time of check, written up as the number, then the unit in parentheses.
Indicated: 0.5 (kV)
